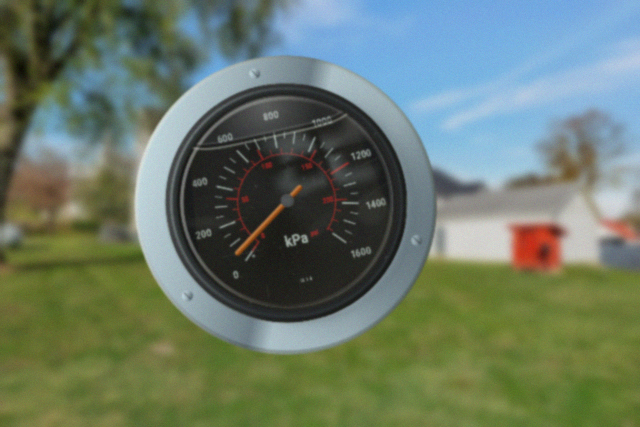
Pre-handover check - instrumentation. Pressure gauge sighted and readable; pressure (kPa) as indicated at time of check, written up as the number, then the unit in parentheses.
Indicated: 50 (kPa)
